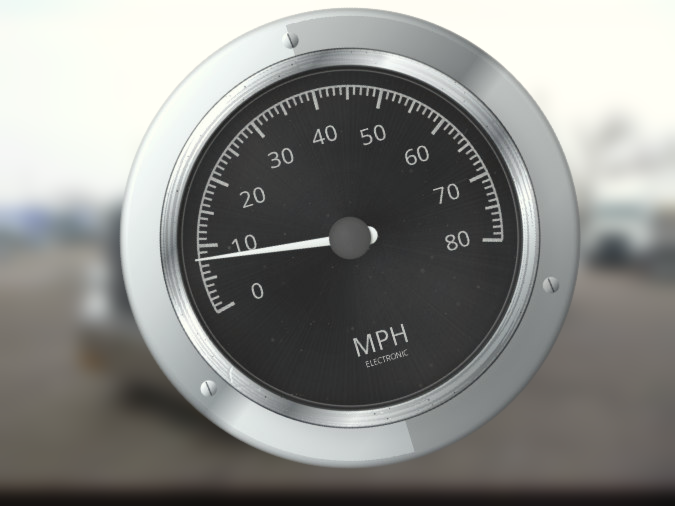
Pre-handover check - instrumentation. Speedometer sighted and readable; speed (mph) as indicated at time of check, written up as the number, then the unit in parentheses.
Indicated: 8 (mph)
